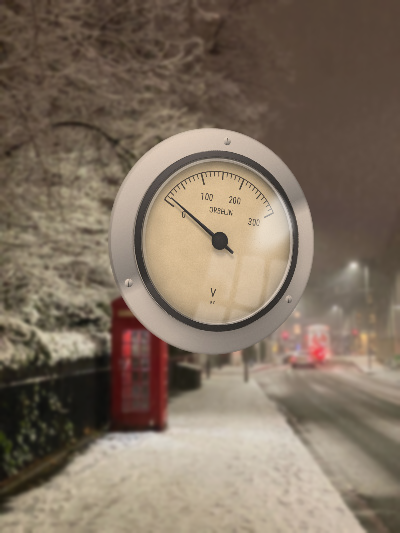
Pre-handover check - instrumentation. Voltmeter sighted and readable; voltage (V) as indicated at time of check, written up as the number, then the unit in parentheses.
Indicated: 10 (V)
